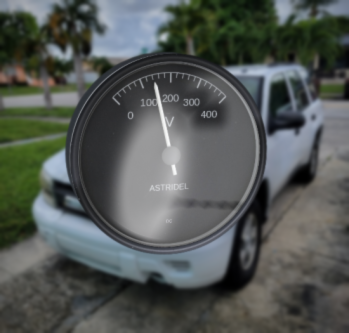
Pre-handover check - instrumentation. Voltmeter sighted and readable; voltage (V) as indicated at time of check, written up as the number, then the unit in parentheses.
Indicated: 140 (V)
